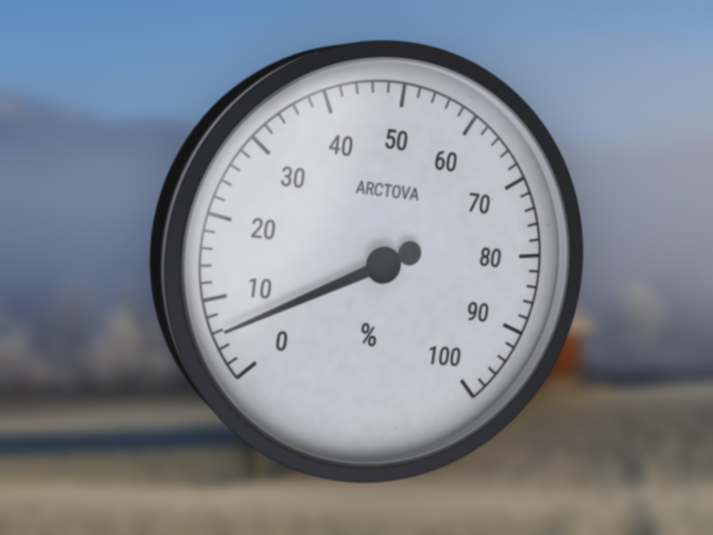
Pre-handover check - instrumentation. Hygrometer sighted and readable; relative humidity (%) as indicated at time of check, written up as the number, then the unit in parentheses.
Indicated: 6 (%)
